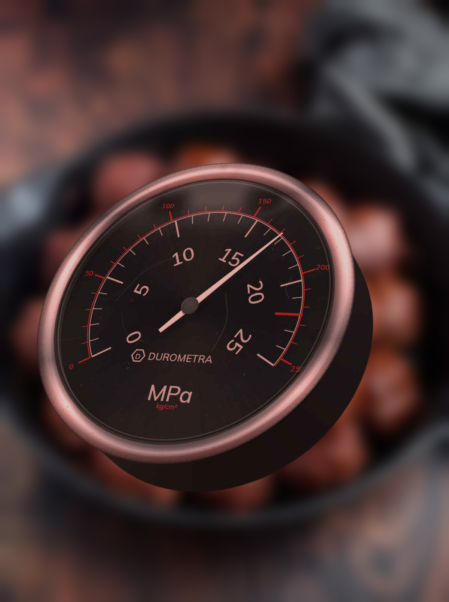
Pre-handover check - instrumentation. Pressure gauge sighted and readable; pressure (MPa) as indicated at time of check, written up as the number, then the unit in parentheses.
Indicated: 17 (MPa)
